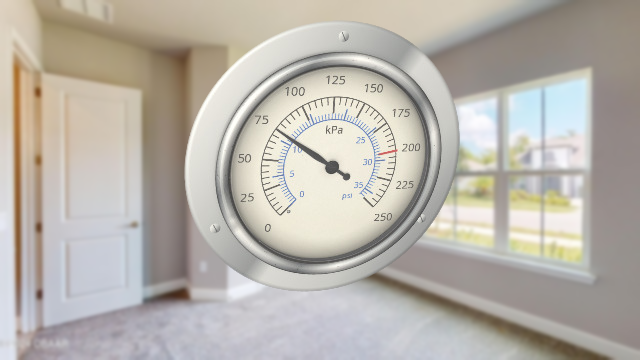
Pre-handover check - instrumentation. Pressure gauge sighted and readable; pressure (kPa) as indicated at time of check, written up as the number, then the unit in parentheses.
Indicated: 75 (kPa)
